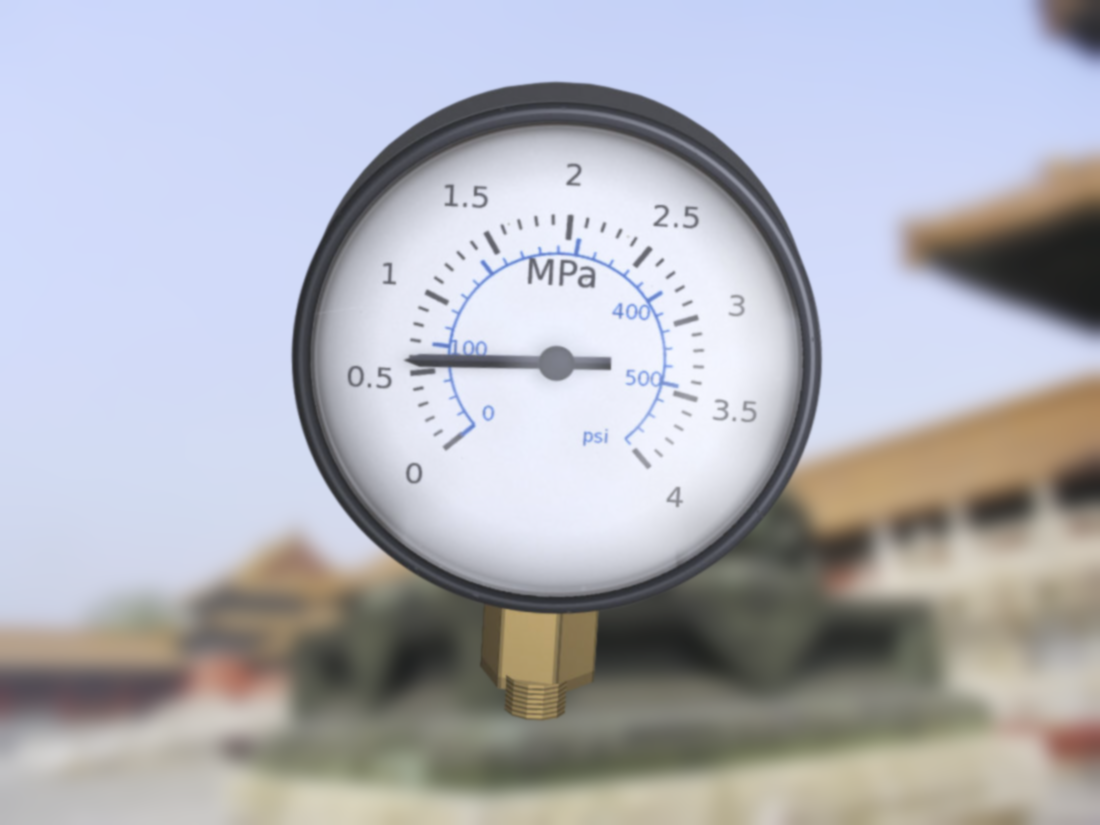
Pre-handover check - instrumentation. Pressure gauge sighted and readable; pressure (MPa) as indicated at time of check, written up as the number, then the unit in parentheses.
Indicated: 0.6 (MPa)
